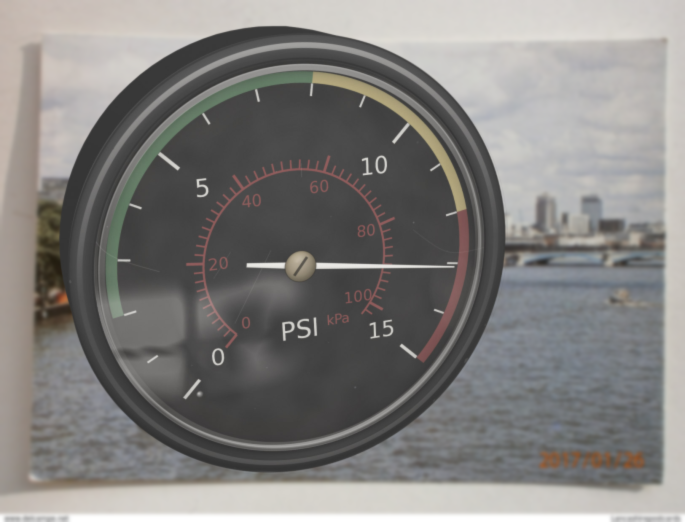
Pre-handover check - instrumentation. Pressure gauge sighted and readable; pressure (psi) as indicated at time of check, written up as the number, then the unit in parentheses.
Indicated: 13 (psi)
